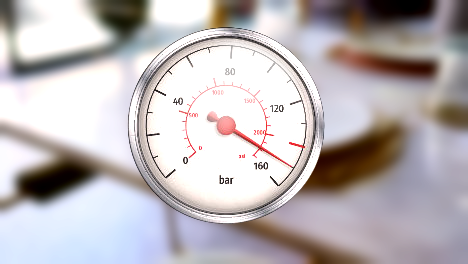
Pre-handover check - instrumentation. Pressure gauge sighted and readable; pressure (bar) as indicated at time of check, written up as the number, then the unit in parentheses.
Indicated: 150 (bar)
